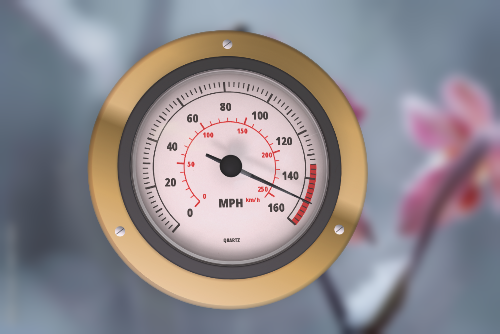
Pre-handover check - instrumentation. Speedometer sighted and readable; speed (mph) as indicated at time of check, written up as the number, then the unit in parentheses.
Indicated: 150 (mph)
